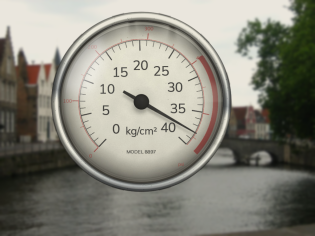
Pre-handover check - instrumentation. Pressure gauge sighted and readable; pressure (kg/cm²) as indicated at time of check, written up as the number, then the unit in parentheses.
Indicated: 38 (kg/cm²)
